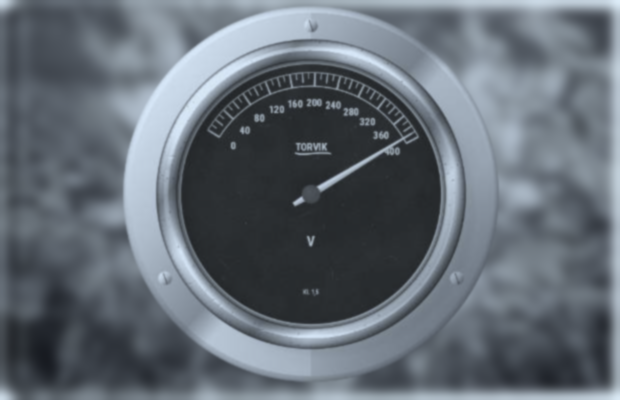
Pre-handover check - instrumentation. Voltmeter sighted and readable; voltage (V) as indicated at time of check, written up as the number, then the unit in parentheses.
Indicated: 390 (V)
